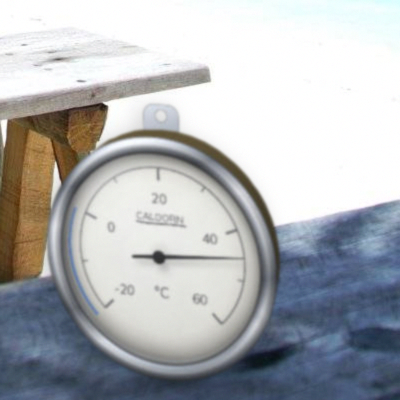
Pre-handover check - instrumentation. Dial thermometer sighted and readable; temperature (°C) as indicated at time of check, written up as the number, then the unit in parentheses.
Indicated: 45 (°C)
